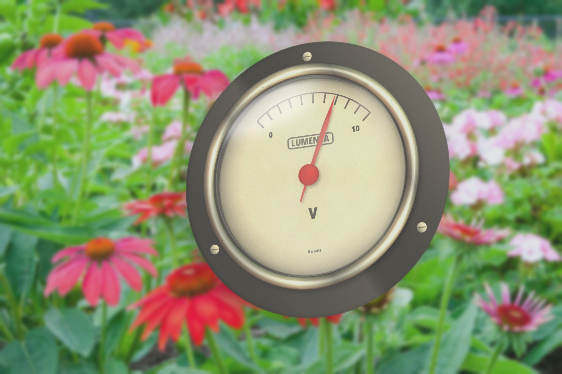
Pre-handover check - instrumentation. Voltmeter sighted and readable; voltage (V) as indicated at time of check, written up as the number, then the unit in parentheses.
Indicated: 7 (V)
